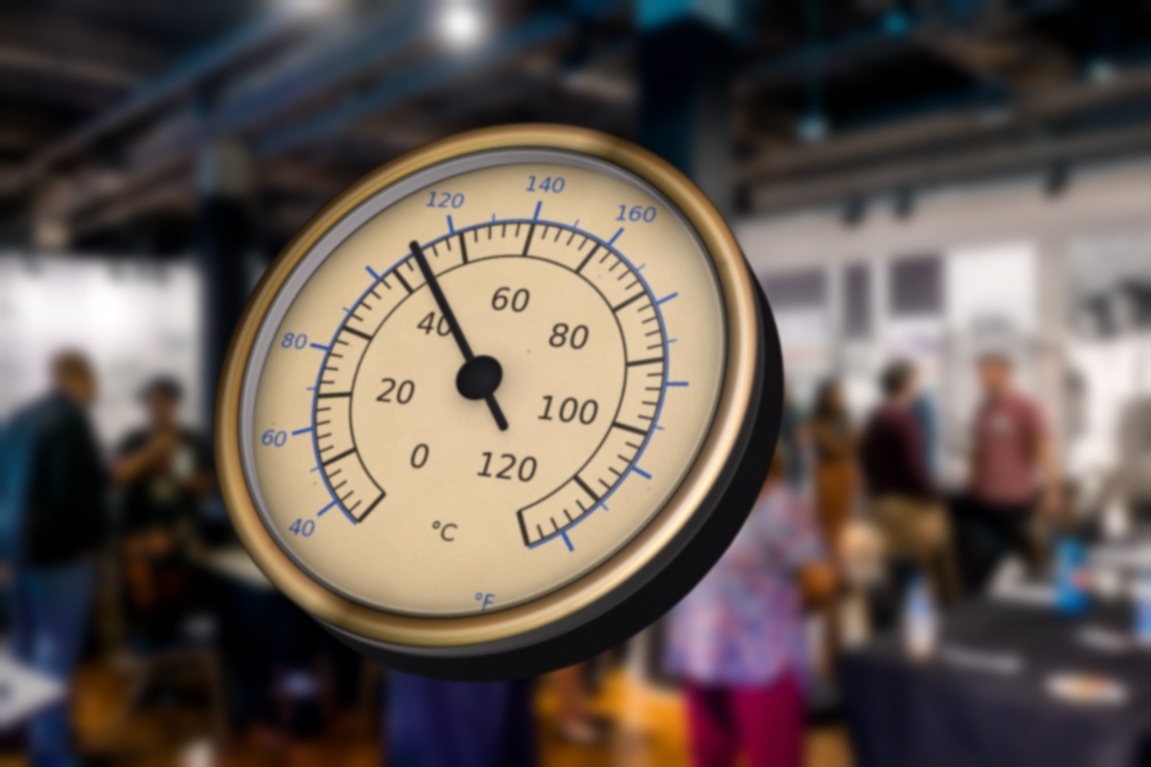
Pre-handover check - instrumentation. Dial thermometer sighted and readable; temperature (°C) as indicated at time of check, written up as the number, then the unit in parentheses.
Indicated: 44 (°C)
